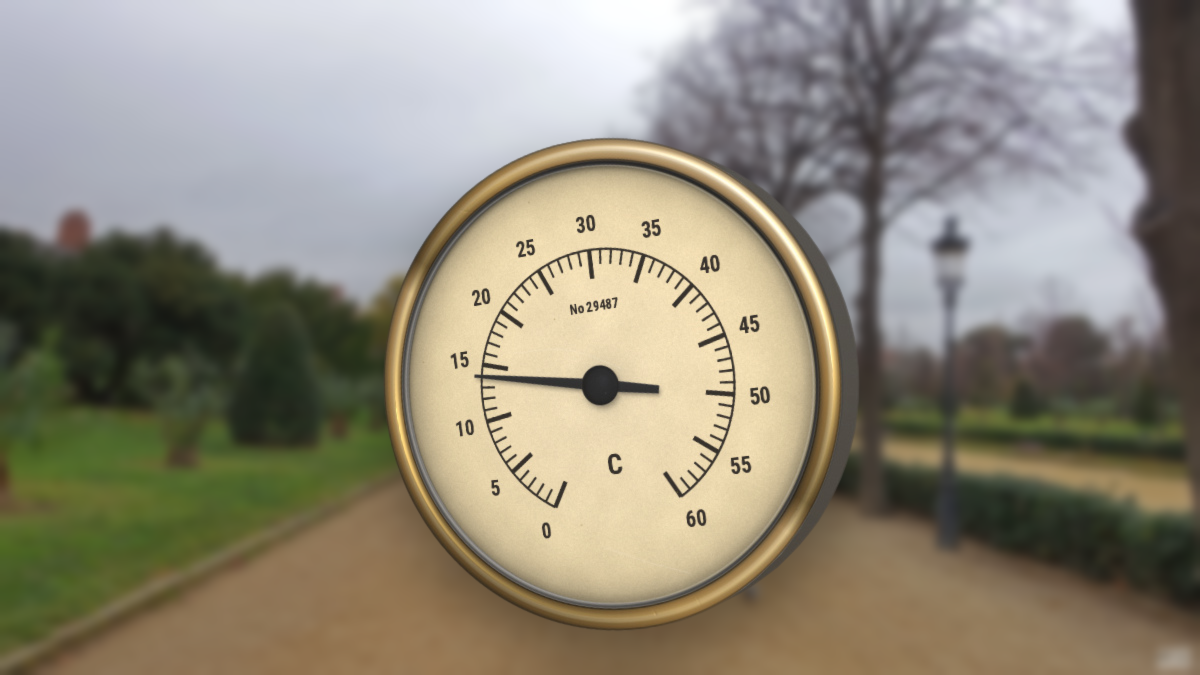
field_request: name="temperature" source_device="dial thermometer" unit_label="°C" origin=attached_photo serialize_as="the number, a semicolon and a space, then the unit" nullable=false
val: 14; °C
